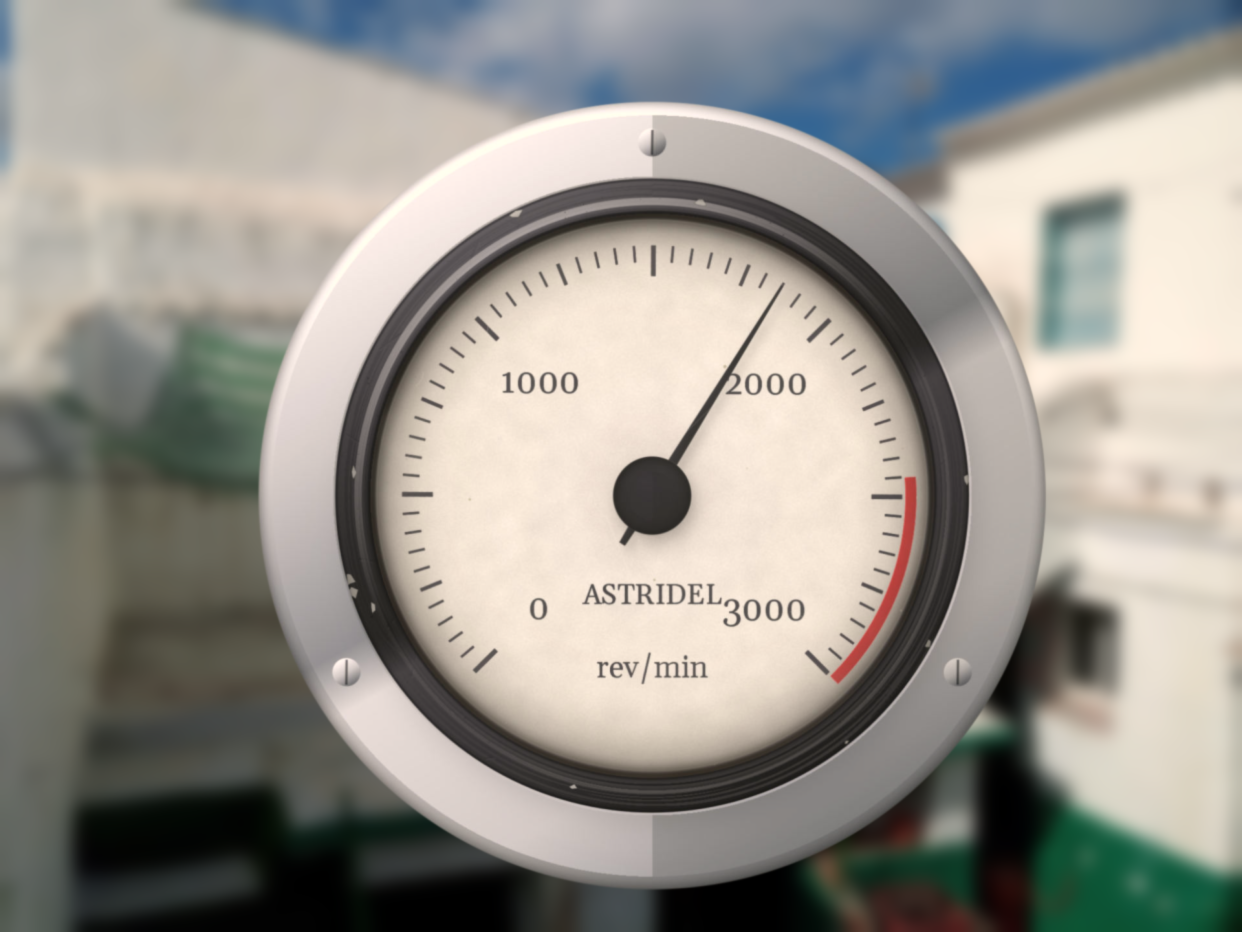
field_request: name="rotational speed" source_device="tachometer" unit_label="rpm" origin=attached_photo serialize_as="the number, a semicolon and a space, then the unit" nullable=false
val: 1850; rpm
